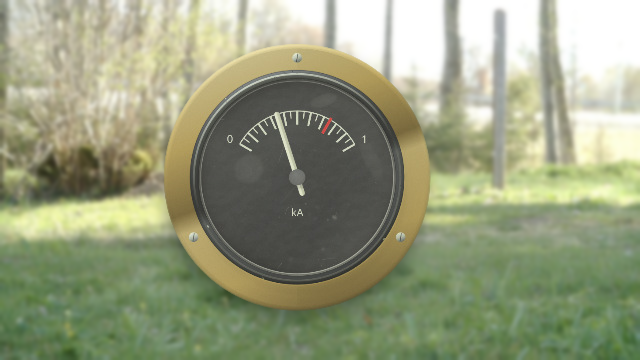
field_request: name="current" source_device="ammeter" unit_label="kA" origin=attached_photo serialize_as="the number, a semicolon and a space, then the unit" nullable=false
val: 0.35; kA
